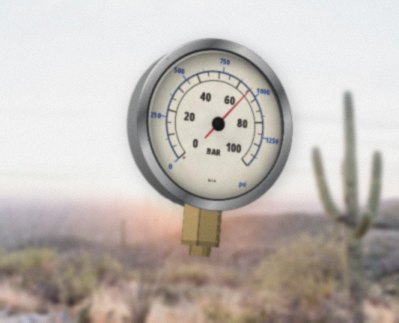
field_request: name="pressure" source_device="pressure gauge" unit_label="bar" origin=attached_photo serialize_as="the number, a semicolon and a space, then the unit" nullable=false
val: 65; bar
